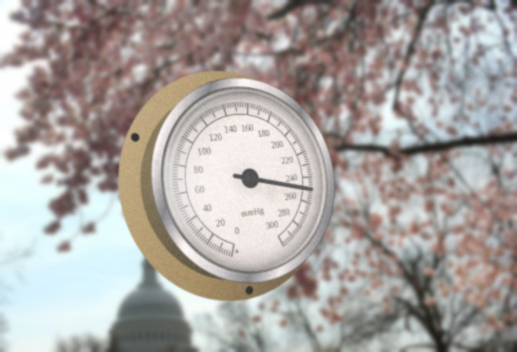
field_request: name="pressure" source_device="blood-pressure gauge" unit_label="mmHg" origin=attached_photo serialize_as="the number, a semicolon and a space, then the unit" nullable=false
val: 250; mmHg
